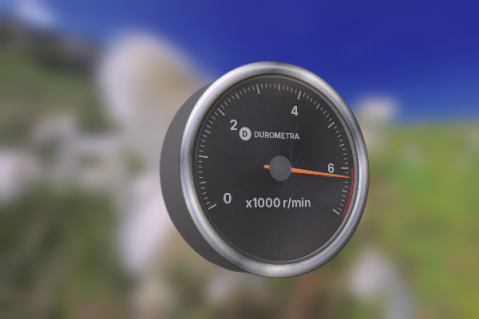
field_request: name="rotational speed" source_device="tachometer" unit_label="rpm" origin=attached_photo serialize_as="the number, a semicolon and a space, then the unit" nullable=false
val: 6200; rpm
